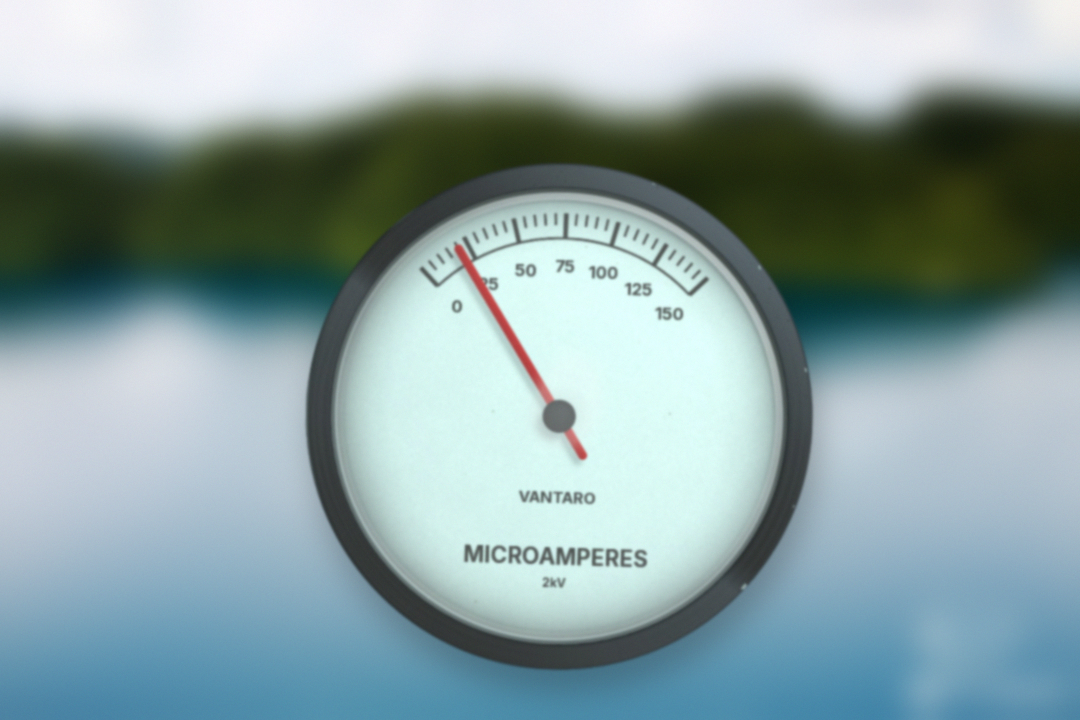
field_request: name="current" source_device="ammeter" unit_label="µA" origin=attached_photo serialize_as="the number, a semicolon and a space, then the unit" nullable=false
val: 20; µA
